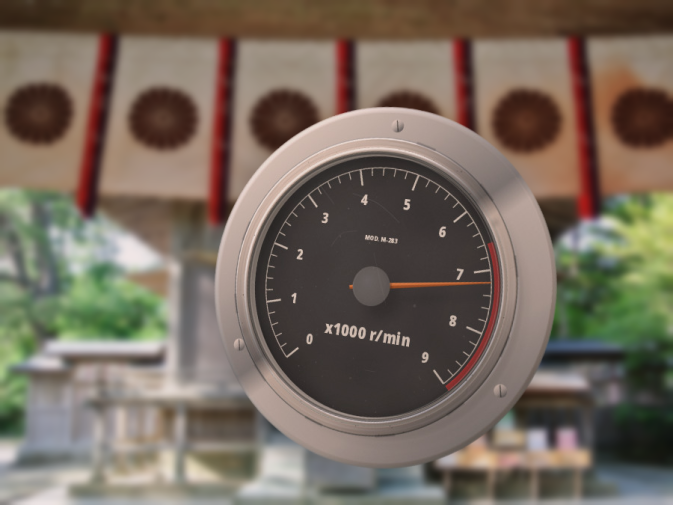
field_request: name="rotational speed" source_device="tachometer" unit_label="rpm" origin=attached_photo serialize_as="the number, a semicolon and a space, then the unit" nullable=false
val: 7200; rpm
